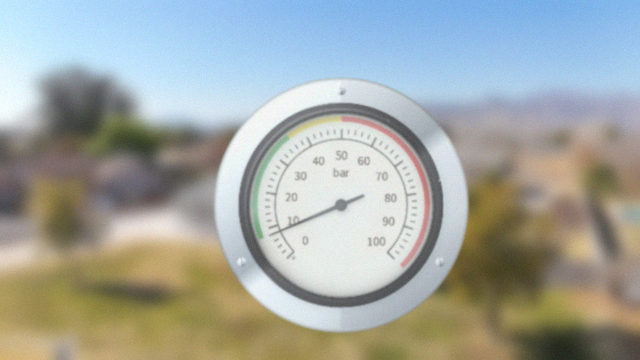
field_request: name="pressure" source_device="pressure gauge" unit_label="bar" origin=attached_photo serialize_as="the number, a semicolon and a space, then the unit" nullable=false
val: 8; bar
